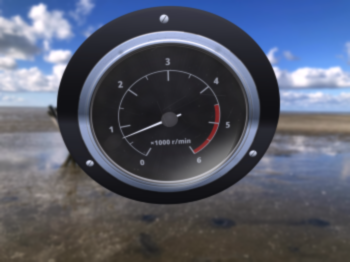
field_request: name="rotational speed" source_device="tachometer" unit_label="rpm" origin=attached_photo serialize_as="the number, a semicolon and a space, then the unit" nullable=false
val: 750; rpm
